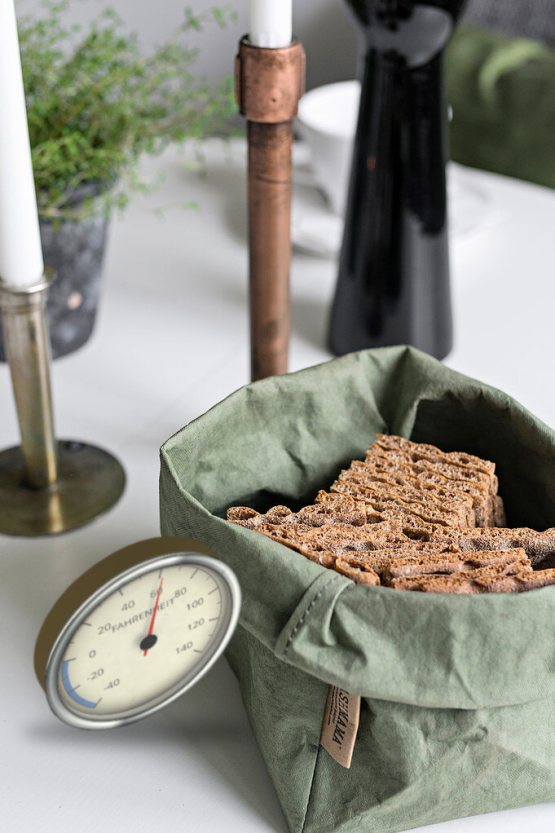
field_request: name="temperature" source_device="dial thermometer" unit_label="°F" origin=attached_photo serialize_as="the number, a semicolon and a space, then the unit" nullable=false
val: 60; °F
